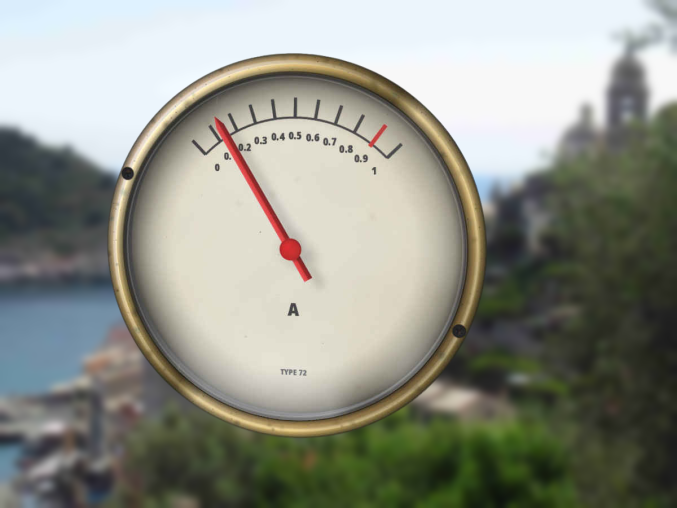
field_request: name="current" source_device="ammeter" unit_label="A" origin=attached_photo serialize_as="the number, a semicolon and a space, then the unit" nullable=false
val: 0.15; A
